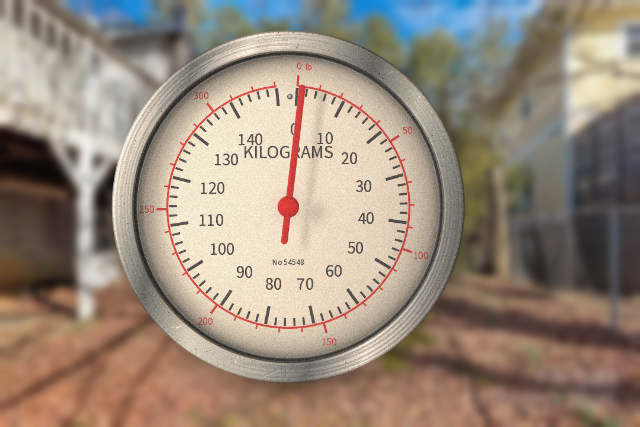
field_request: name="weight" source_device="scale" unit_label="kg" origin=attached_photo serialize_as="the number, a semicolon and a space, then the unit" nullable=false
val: 1; kg
